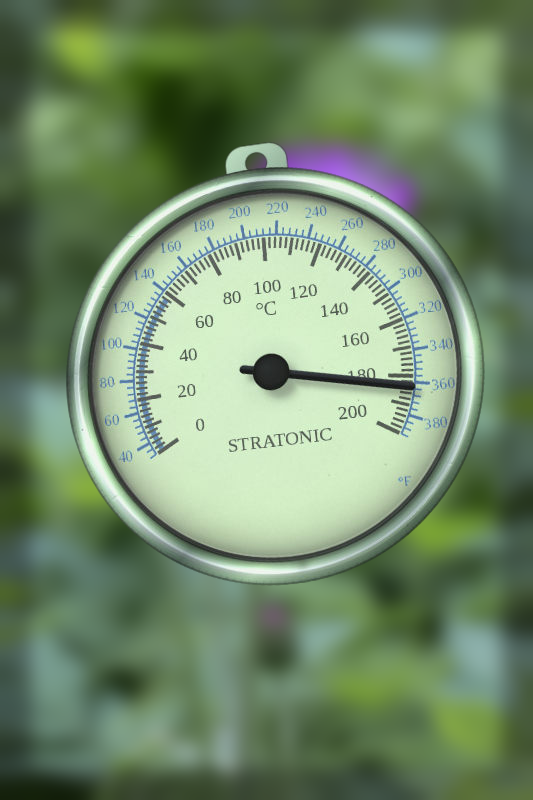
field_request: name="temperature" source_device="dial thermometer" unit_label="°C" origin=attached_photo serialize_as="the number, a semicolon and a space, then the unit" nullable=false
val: 184; °C
